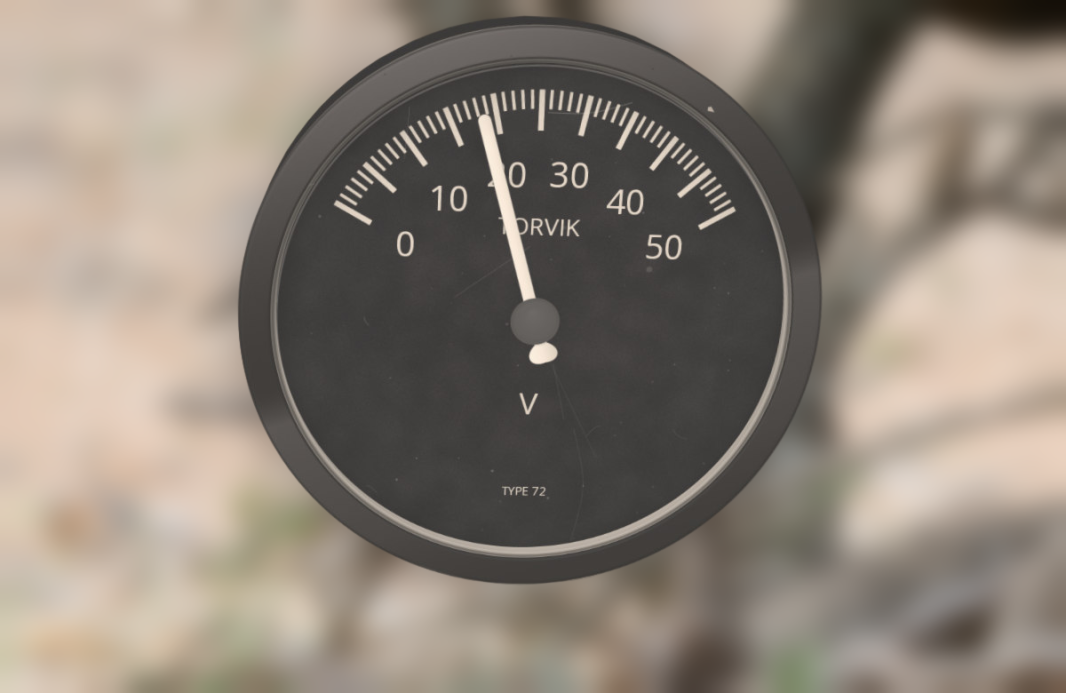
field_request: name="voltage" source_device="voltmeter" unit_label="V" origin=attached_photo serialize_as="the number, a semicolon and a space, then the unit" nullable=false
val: 18.5; V
